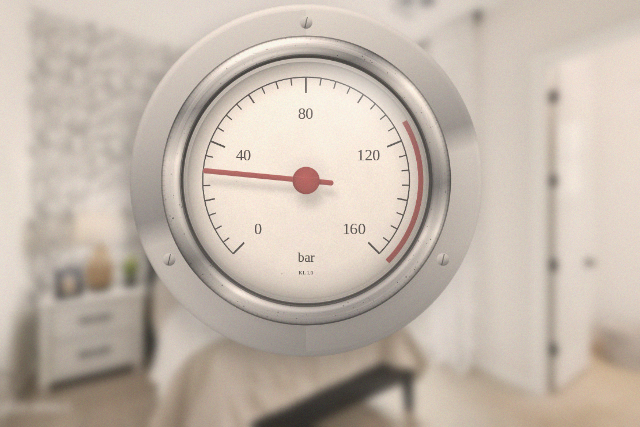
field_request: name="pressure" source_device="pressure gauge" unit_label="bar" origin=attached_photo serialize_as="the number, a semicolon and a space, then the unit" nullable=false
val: 30; bar
